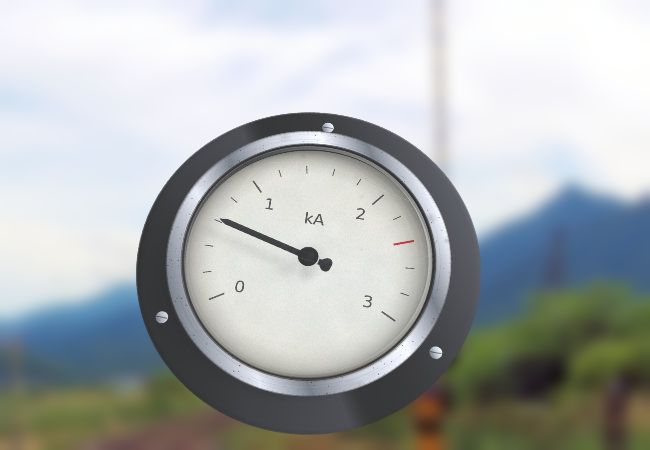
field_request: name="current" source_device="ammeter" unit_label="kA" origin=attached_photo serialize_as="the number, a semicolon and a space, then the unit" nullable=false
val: 0.6; kA
